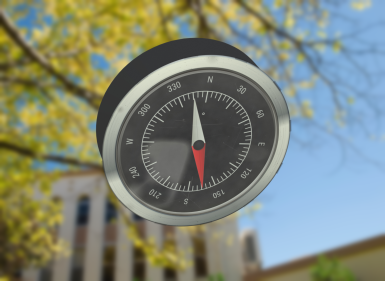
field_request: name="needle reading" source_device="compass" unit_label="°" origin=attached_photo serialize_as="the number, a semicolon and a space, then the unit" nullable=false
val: 165; °
